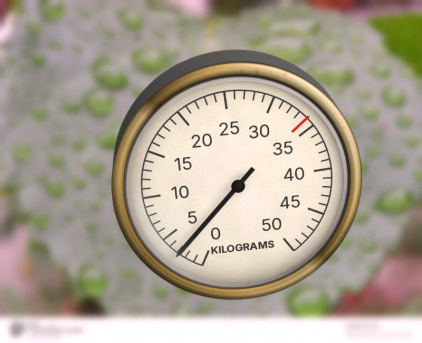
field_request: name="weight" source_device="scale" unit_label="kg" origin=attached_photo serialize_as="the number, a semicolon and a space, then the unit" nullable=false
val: 3; kg
